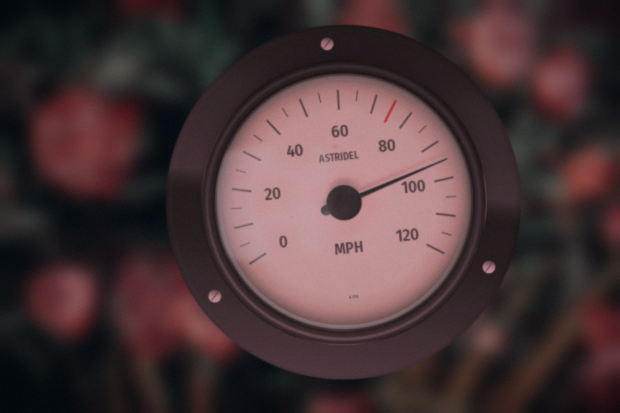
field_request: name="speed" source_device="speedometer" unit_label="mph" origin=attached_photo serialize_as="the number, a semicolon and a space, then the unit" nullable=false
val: 95; mph
